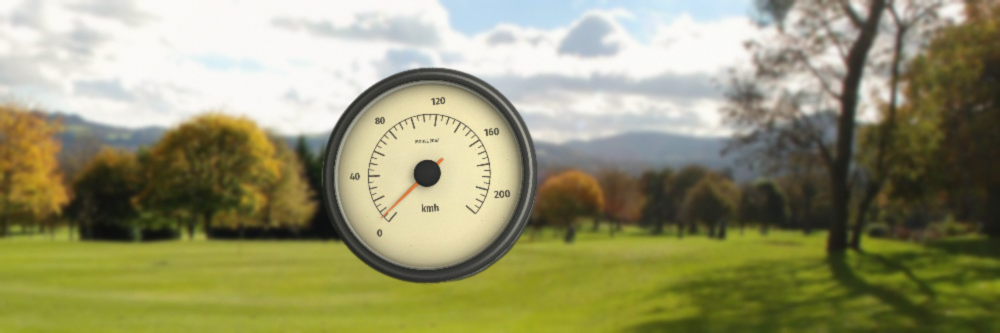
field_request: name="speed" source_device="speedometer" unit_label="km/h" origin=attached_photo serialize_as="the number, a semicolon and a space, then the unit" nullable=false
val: 5; km/h
